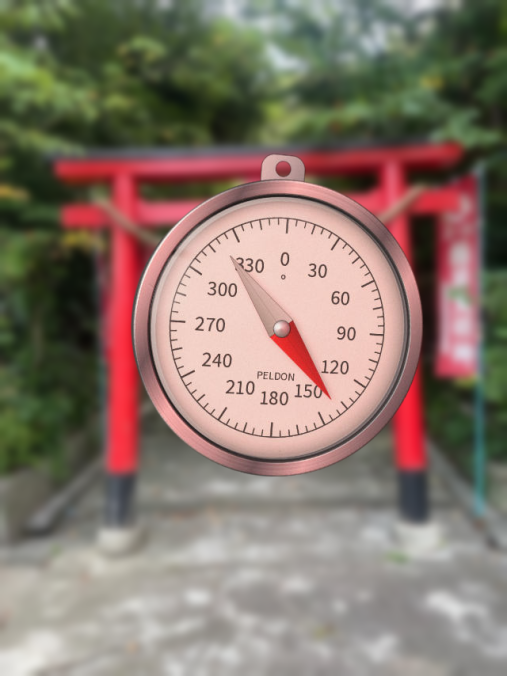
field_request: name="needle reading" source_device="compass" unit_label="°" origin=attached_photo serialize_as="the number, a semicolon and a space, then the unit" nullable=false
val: 140; °
